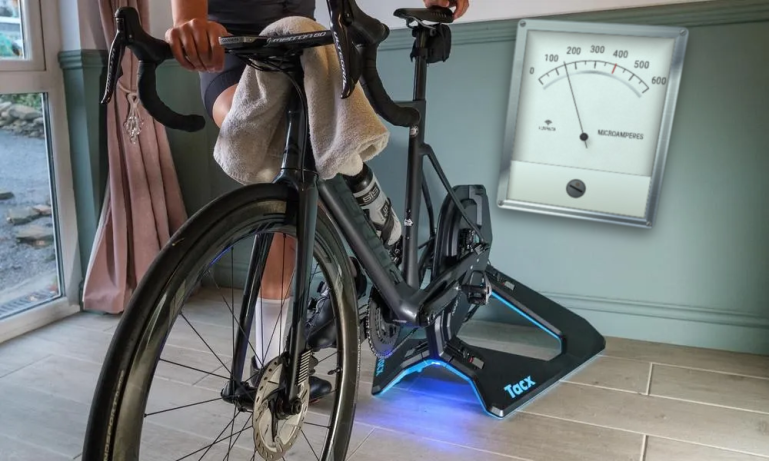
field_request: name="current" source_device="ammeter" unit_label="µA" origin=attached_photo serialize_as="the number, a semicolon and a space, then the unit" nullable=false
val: 150; µA
